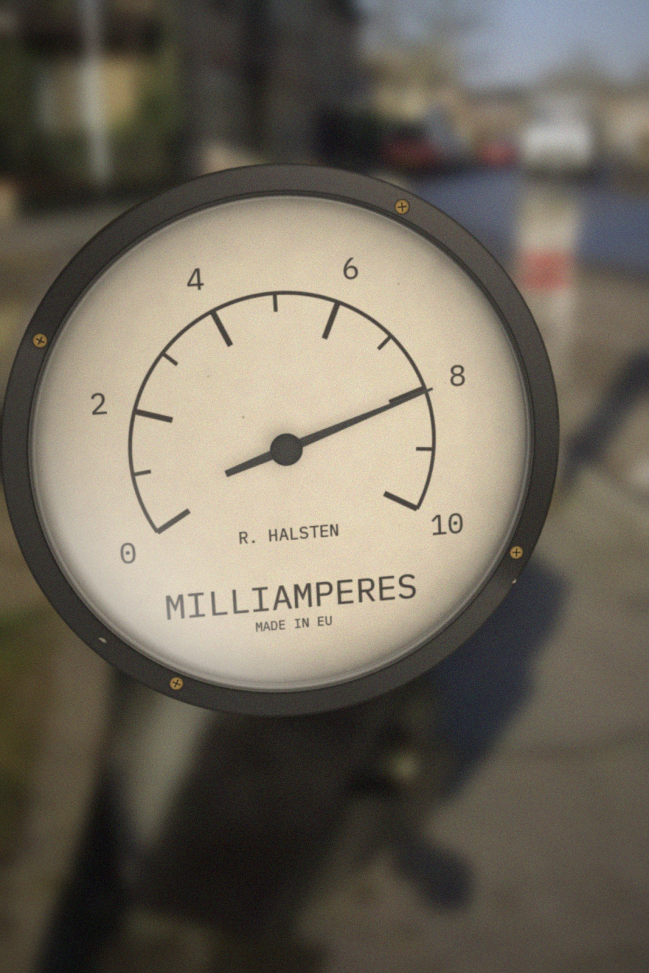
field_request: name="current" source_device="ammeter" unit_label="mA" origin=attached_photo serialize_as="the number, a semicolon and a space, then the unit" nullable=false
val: 8; mA
